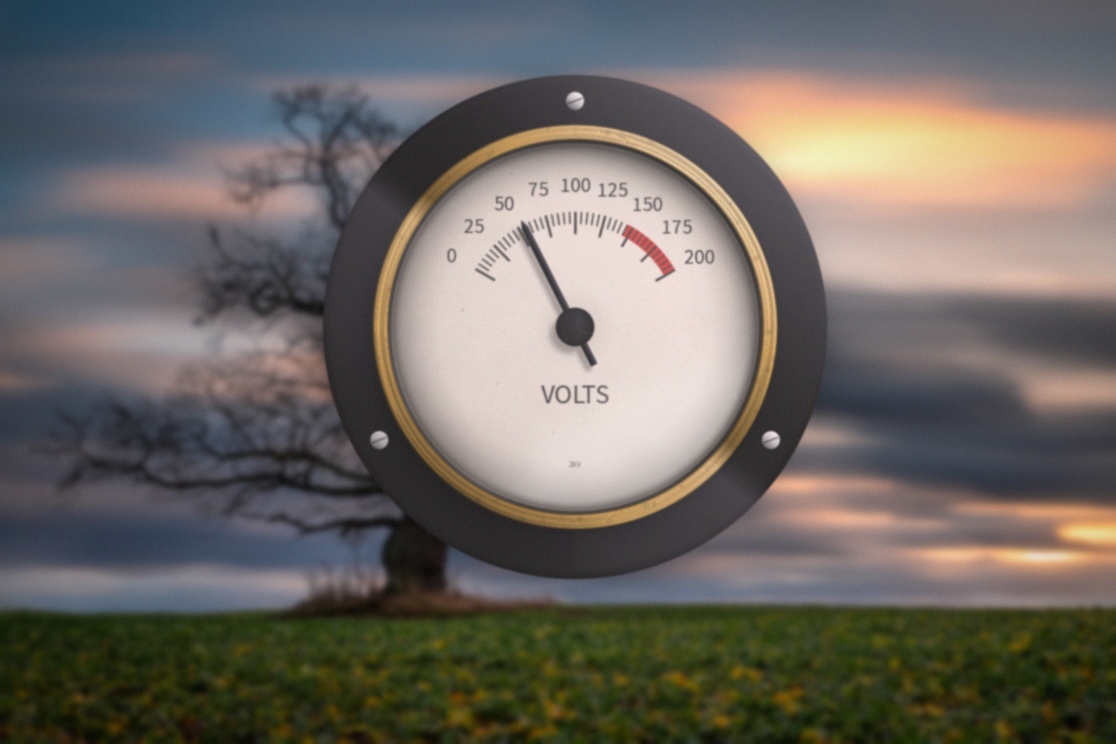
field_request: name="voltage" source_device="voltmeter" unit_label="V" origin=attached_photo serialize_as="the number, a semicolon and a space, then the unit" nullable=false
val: 55; V
